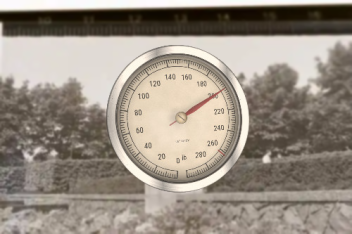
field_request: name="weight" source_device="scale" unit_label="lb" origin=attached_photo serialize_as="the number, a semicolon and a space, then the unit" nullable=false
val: 200; lb
